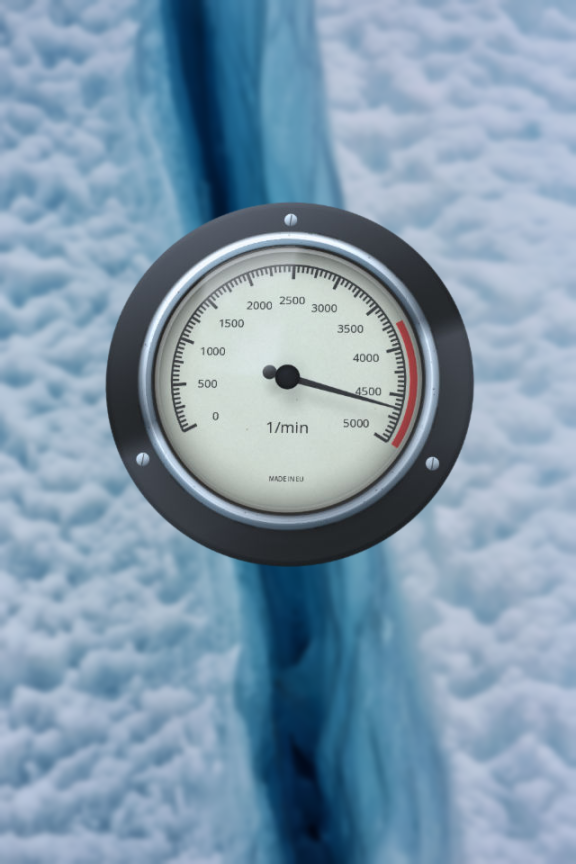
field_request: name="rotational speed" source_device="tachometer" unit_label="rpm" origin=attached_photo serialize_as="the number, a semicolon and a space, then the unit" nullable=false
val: 4650; rpm
